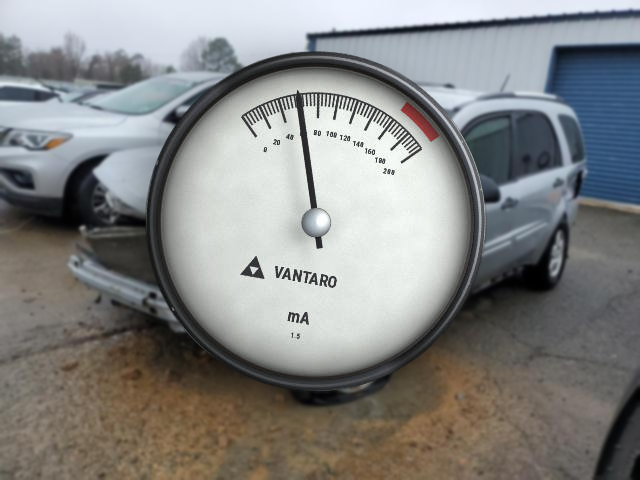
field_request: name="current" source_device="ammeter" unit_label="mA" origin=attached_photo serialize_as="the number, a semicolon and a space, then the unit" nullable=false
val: 60; mA
